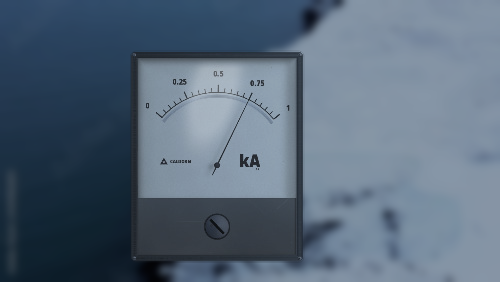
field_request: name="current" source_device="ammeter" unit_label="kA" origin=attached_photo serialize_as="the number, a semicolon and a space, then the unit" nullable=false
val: 0.75; kA
